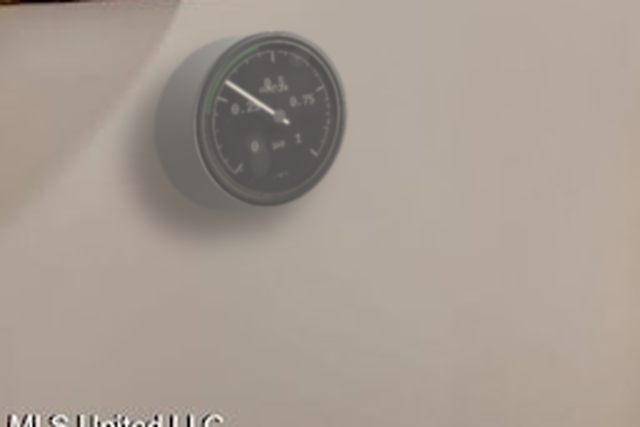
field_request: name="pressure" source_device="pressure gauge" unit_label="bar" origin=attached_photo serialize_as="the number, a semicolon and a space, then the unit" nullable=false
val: 0.3; bar
